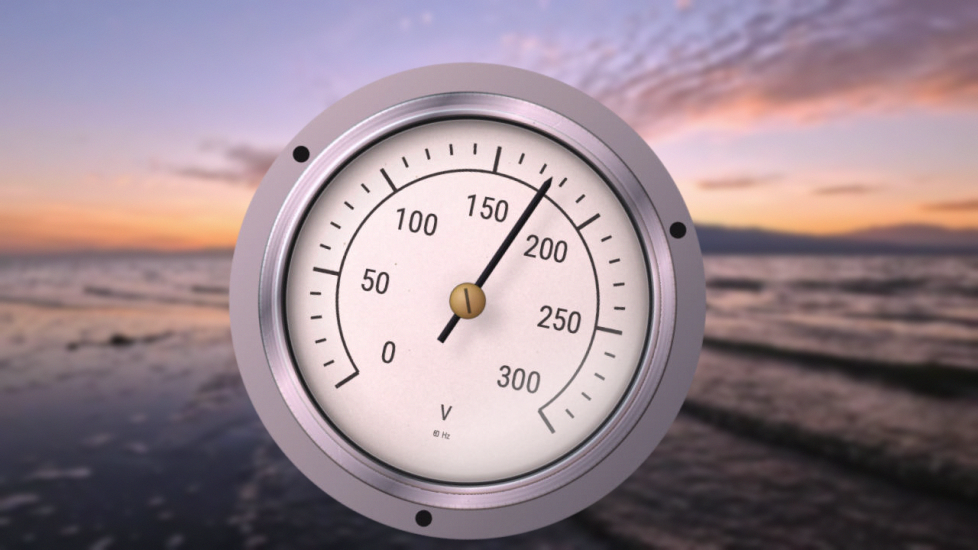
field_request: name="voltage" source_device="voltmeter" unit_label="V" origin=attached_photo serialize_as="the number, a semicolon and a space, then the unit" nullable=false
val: 175; V
